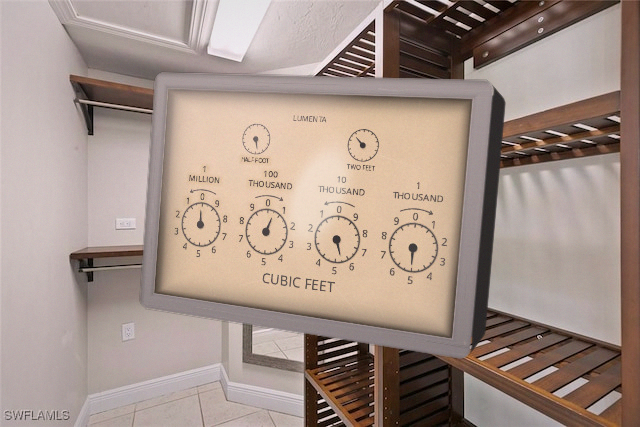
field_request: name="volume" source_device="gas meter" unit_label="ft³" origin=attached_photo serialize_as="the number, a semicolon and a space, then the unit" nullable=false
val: 5500; ft³
